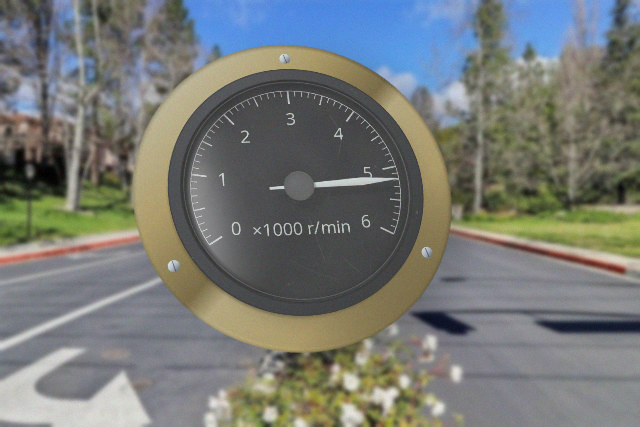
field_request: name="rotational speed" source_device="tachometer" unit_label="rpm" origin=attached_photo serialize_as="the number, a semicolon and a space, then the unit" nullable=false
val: 5200; rpm
